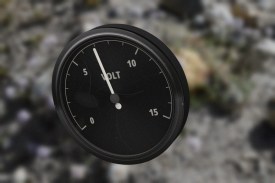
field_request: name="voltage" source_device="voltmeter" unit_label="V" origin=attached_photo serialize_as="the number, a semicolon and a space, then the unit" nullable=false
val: 7; V
